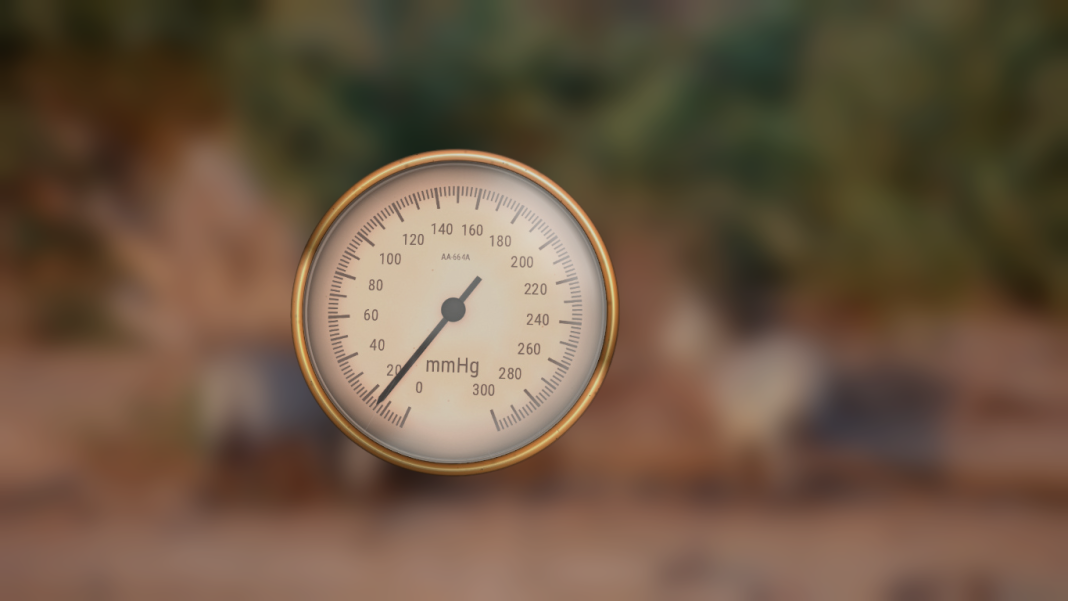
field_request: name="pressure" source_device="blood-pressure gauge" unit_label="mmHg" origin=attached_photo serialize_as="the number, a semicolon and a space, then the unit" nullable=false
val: 14; mmHg
